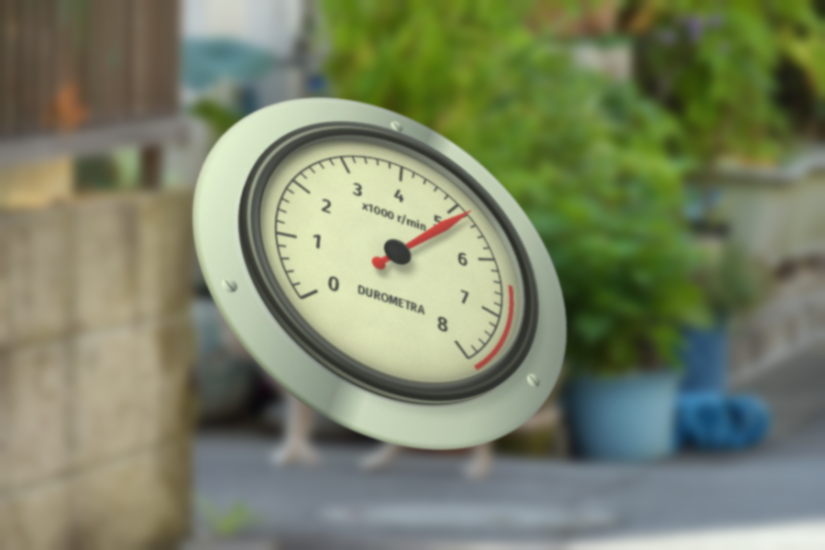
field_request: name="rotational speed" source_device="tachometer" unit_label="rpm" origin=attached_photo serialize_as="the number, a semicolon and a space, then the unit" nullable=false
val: 5200; rpm
